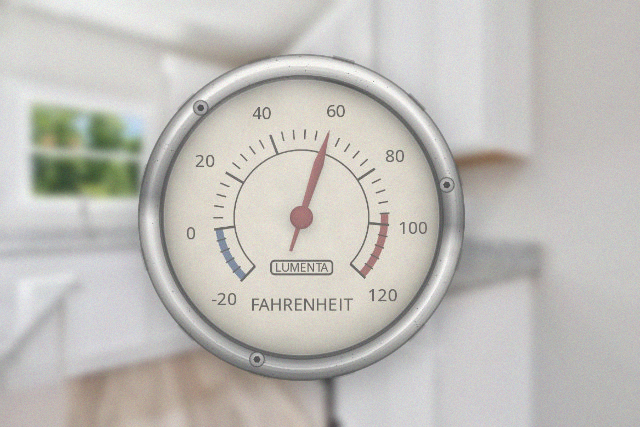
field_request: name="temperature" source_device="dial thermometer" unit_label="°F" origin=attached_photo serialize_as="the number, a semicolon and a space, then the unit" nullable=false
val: 60; °F
